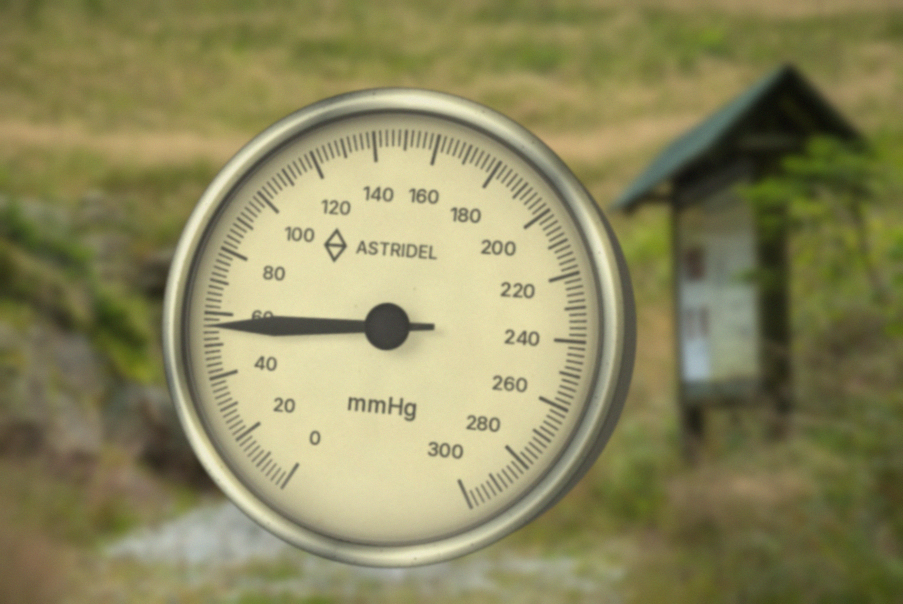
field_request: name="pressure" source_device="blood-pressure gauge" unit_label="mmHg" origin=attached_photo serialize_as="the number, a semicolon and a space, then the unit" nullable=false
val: 56; mmHg
